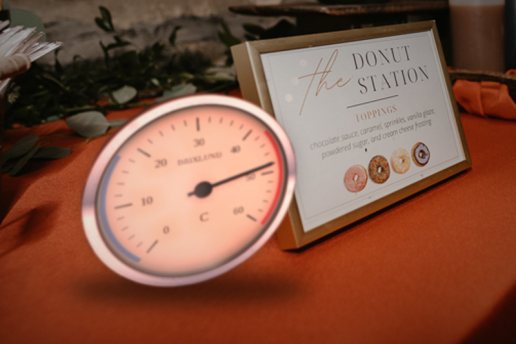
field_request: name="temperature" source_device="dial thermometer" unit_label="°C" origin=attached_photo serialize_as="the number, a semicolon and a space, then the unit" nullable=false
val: 48; °C
